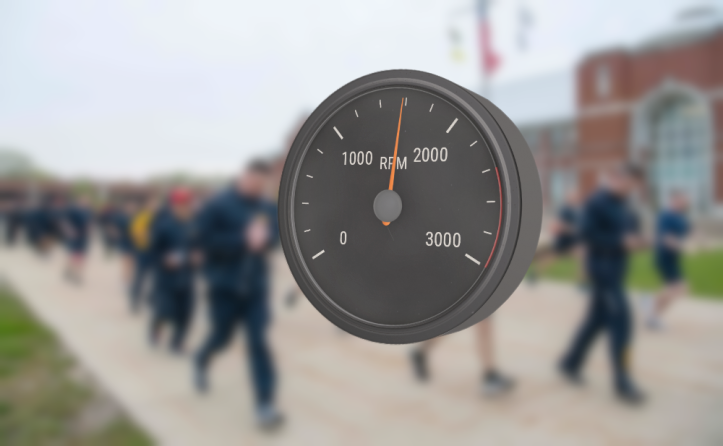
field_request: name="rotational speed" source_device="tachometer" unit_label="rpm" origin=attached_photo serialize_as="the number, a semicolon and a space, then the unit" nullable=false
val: 1600; rpm
